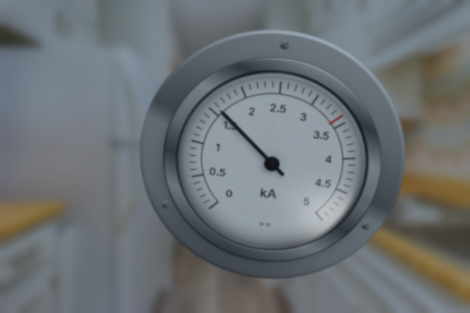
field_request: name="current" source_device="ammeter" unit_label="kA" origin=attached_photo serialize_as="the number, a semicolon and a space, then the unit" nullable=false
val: 1.6; kA
